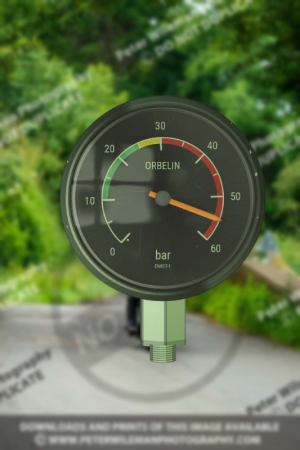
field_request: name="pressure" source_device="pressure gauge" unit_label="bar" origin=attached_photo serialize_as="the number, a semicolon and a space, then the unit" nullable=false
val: 55; bar
